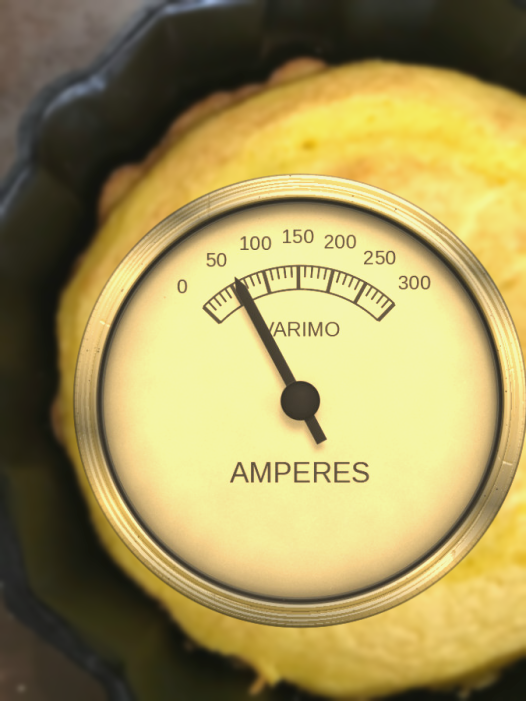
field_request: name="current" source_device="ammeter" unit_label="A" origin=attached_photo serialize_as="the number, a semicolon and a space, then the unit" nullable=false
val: 60; A
